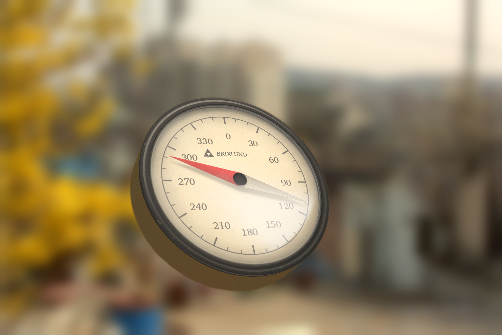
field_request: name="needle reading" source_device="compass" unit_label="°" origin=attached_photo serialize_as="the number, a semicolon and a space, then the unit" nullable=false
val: 290; °
